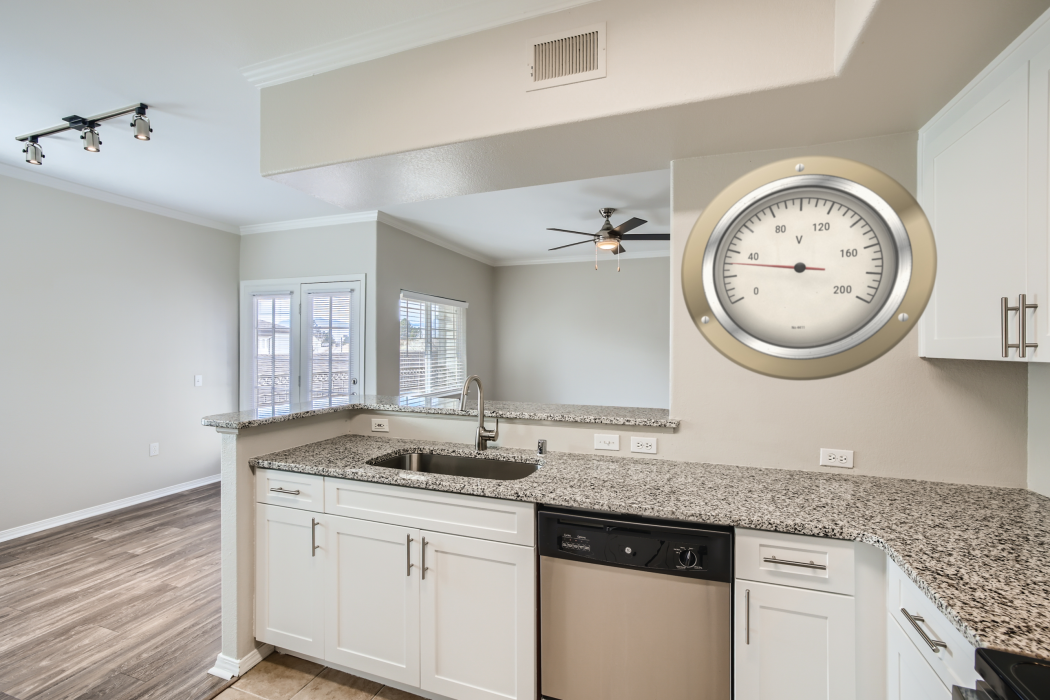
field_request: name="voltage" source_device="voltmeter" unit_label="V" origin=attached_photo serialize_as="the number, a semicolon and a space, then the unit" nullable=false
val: 30; V
